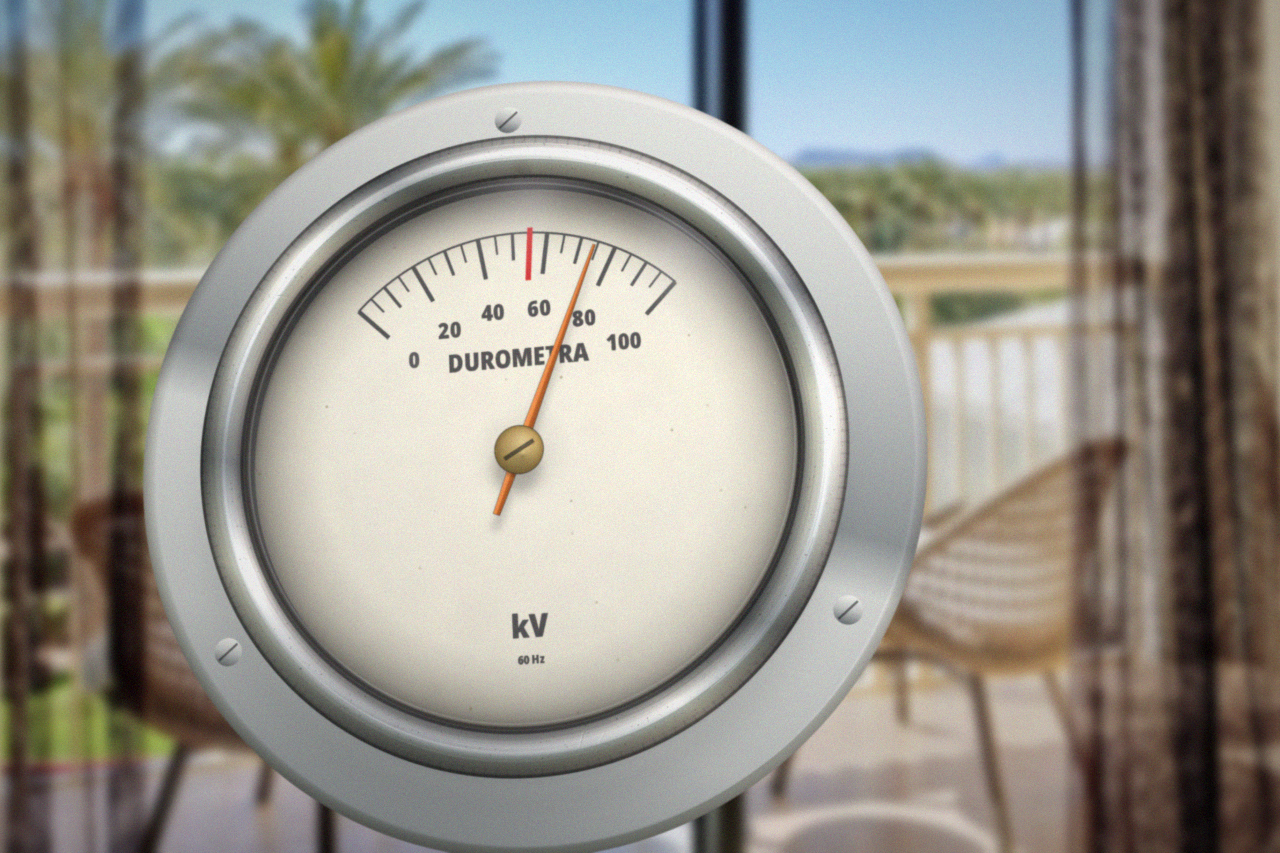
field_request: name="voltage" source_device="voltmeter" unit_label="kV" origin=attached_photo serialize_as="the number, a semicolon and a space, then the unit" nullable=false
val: 75; kV
